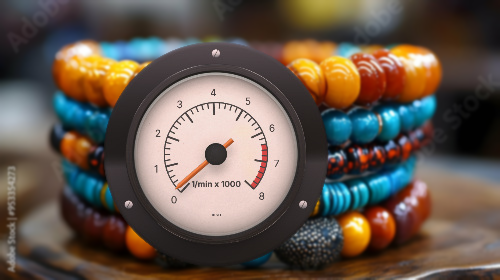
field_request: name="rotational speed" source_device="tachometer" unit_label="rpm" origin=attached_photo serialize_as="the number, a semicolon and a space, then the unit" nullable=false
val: 200; rpm
